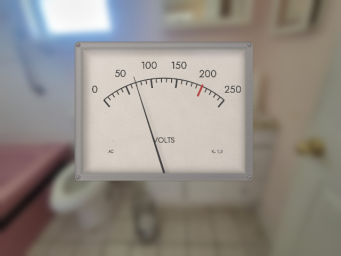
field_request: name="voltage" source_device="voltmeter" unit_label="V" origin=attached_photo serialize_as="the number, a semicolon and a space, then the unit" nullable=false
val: 70; V
